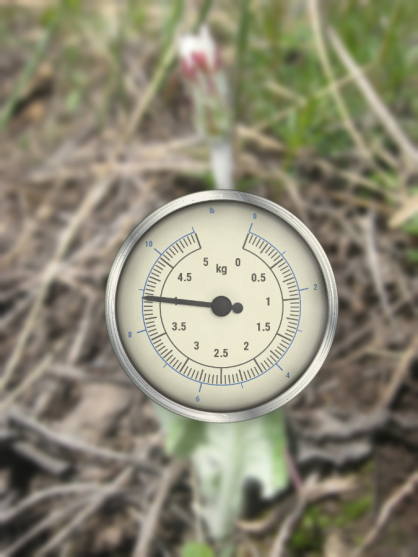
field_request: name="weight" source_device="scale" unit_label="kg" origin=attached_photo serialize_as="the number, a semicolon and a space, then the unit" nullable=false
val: 4; kg
